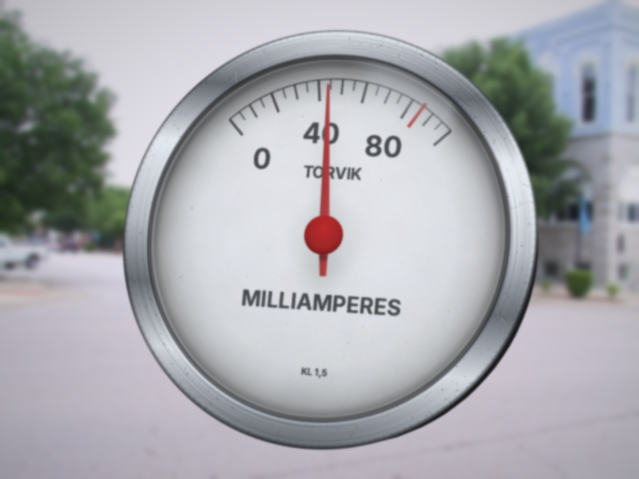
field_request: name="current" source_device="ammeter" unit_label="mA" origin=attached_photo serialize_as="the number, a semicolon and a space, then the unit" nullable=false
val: 45; mA
